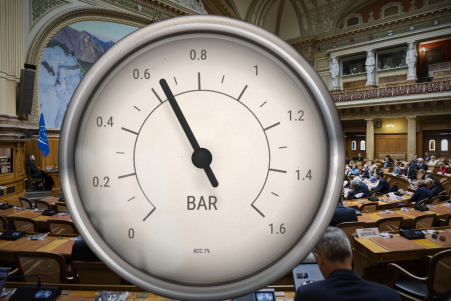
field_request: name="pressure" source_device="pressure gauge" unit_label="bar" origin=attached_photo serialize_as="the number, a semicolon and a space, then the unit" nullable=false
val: 0.65; bar
